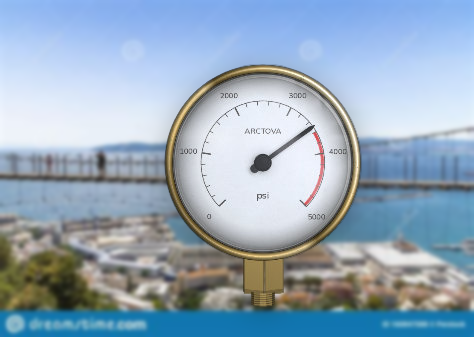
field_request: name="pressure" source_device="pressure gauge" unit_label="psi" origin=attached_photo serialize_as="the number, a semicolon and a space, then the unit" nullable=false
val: 3500; psi
